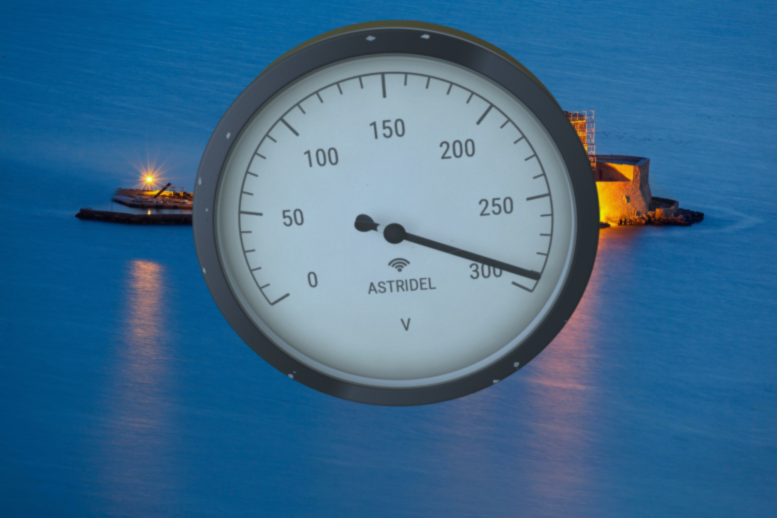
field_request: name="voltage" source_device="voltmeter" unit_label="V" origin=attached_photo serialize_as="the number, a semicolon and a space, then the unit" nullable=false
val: 290; V
